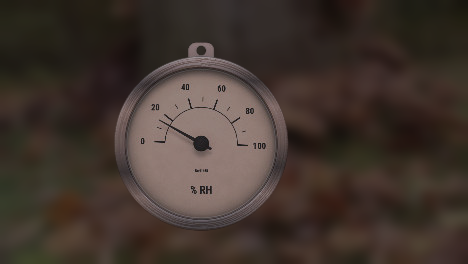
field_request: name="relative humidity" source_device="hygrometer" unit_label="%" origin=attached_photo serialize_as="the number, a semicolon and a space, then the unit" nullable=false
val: 15; %
